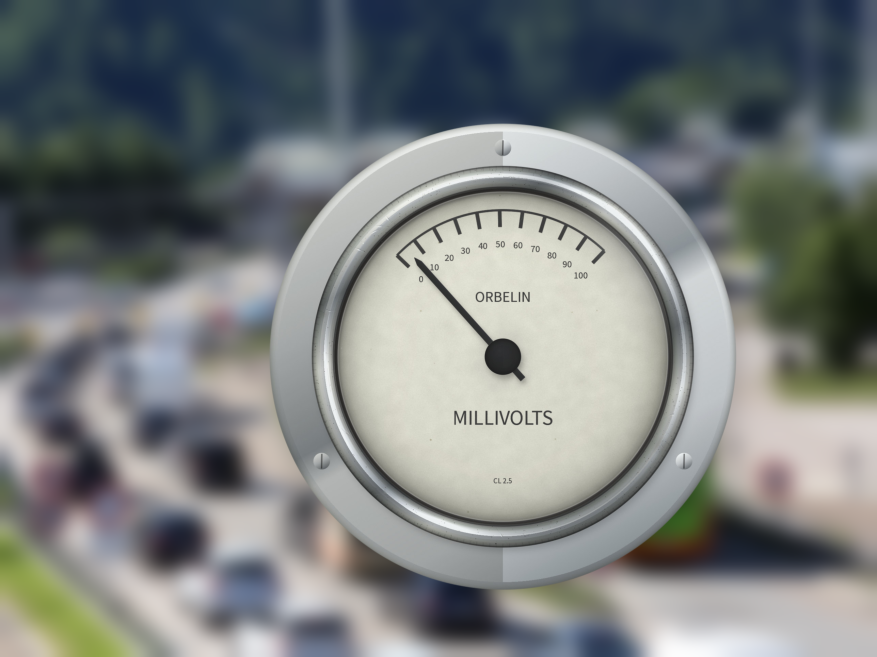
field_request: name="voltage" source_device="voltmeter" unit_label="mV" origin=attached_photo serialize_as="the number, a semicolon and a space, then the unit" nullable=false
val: 5; mV
